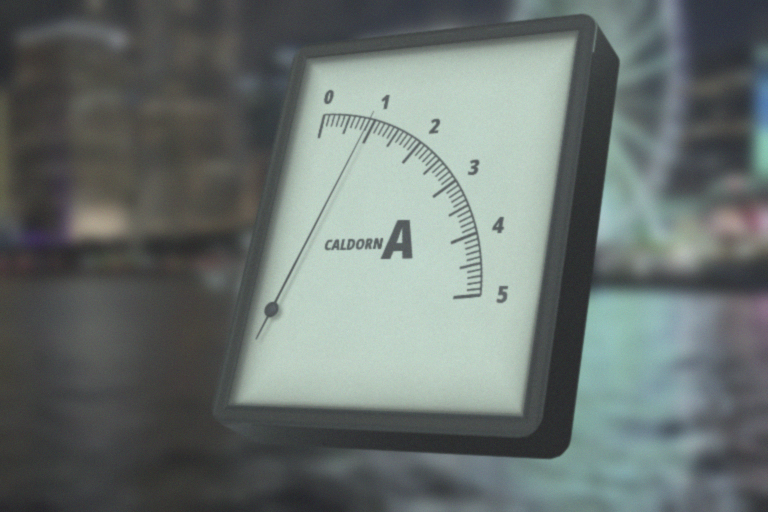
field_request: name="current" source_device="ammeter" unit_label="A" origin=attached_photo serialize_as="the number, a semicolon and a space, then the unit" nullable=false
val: 1; A
